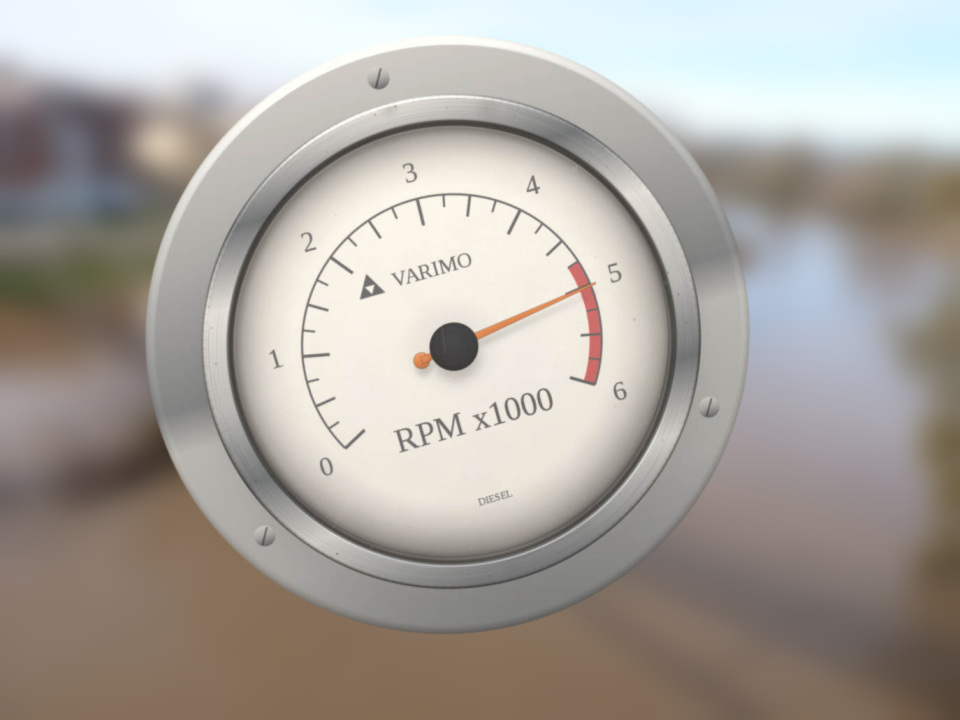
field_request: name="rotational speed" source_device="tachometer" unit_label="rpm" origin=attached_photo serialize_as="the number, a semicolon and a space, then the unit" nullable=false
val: 5000; rpm
